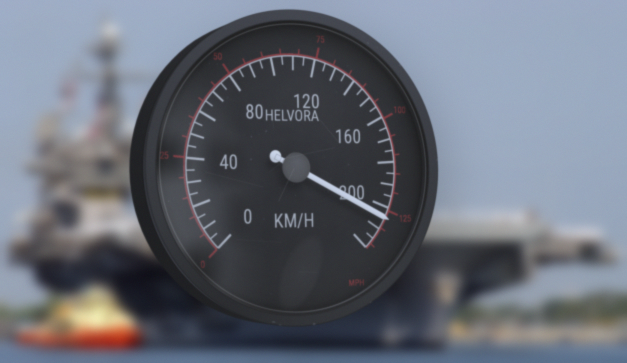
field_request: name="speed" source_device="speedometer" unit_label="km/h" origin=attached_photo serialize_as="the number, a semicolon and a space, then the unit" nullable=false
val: 205; km/h
